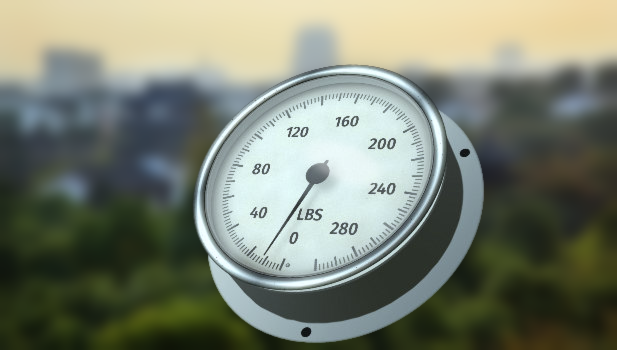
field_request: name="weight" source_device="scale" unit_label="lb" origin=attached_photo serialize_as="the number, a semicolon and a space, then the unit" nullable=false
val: 10; lb
